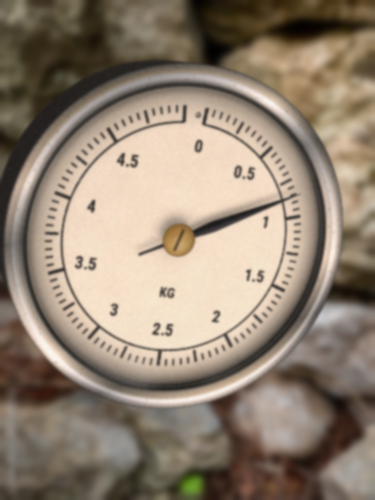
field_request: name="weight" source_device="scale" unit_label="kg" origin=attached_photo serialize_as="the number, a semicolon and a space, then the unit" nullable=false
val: 0.85; kg
